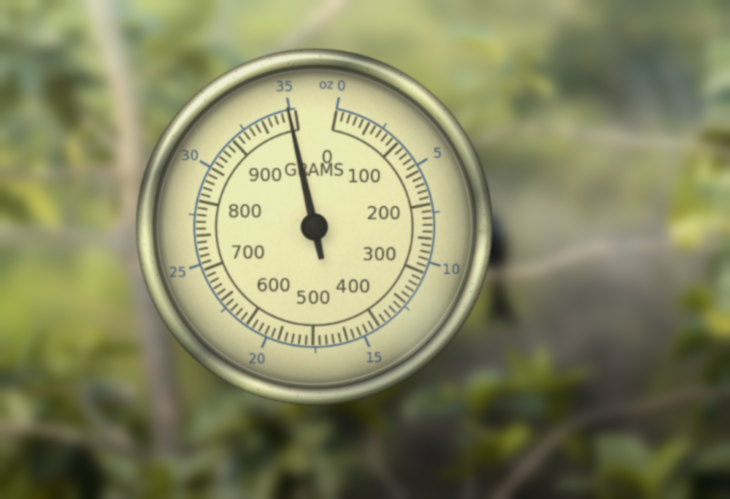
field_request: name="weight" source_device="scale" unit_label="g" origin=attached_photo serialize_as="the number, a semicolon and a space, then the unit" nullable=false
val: 990; g
